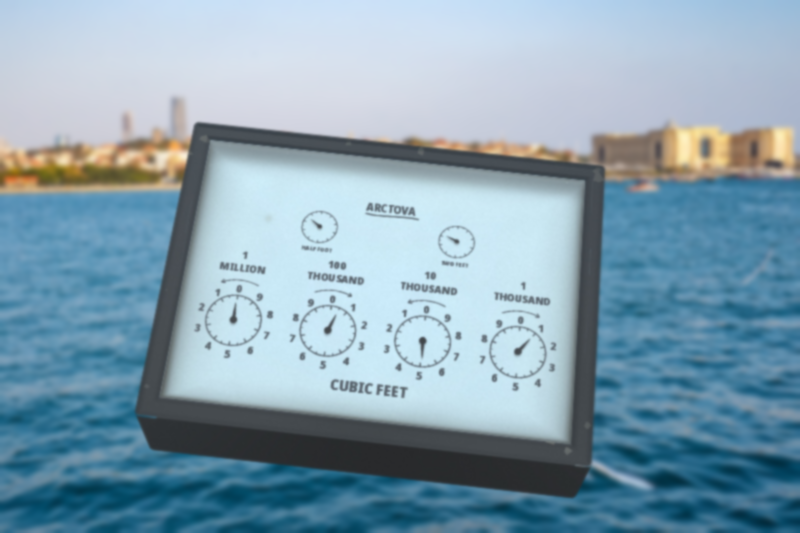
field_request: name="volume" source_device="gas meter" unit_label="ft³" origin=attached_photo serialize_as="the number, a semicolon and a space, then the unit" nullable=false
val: 5100; ft³
